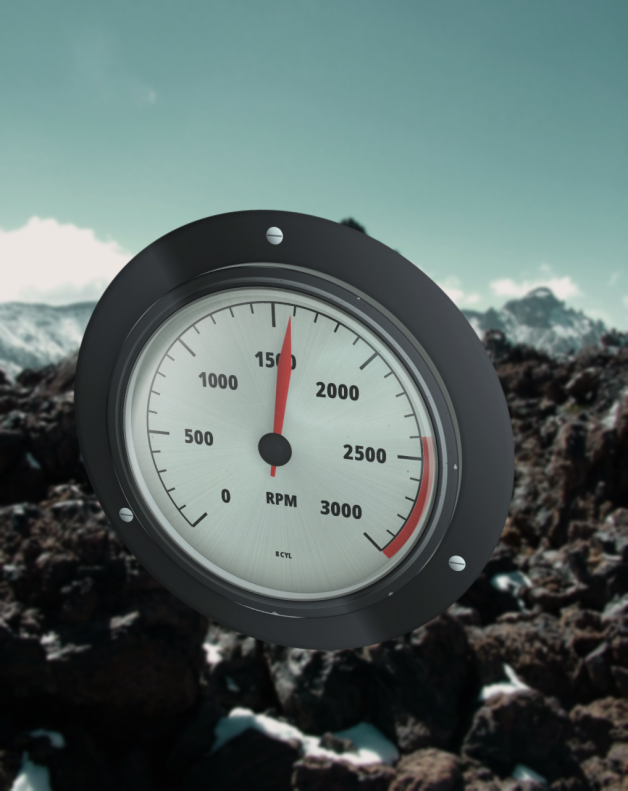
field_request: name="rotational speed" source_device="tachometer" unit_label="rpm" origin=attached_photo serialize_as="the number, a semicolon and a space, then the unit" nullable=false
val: 1600; rpm
